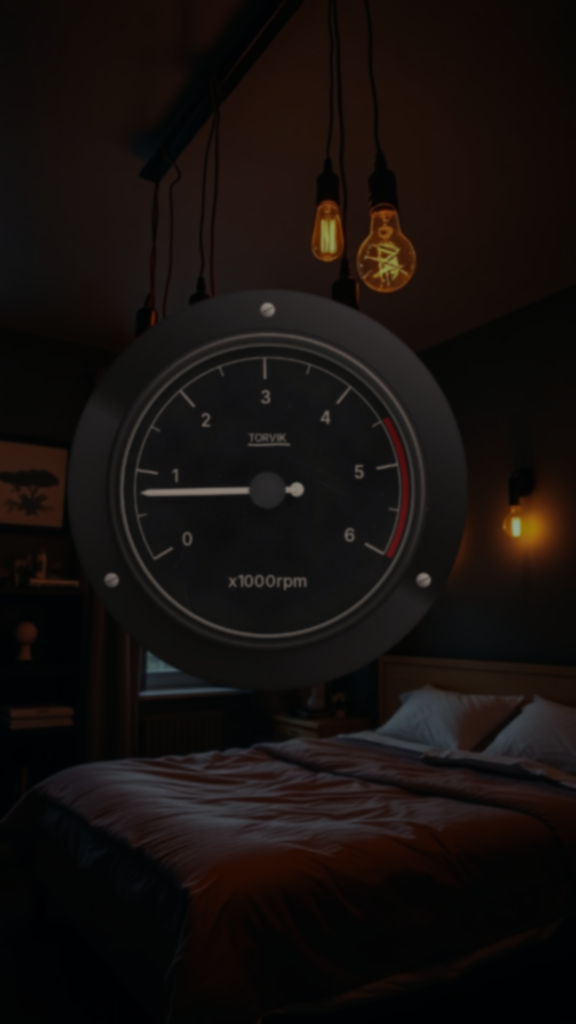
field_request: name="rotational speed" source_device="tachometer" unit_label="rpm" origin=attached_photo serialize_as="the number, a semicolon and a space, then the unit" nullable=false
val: 750; rpm
